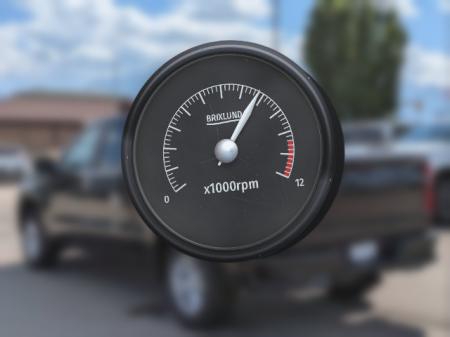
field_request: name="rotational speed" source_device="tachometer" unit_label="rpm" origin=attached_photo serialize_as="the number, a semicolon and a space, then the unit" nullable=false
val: 7800; rpm
